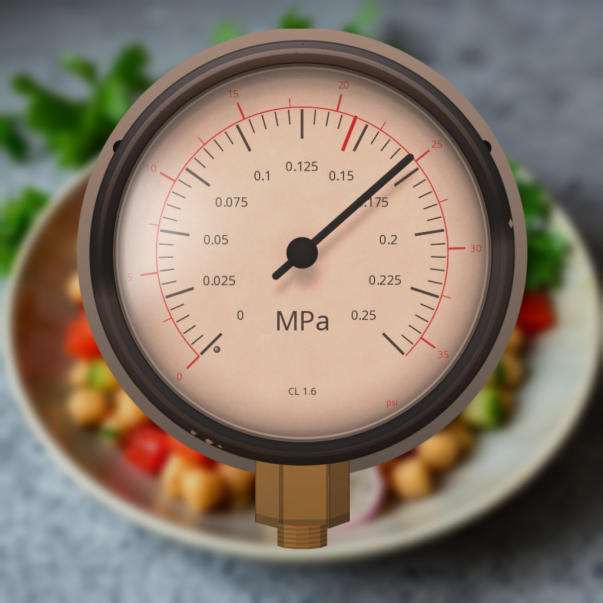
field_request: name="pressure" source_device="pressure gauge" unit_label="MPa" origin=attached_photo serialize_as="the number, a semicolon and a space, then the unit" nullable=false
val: 0.17; MPa
